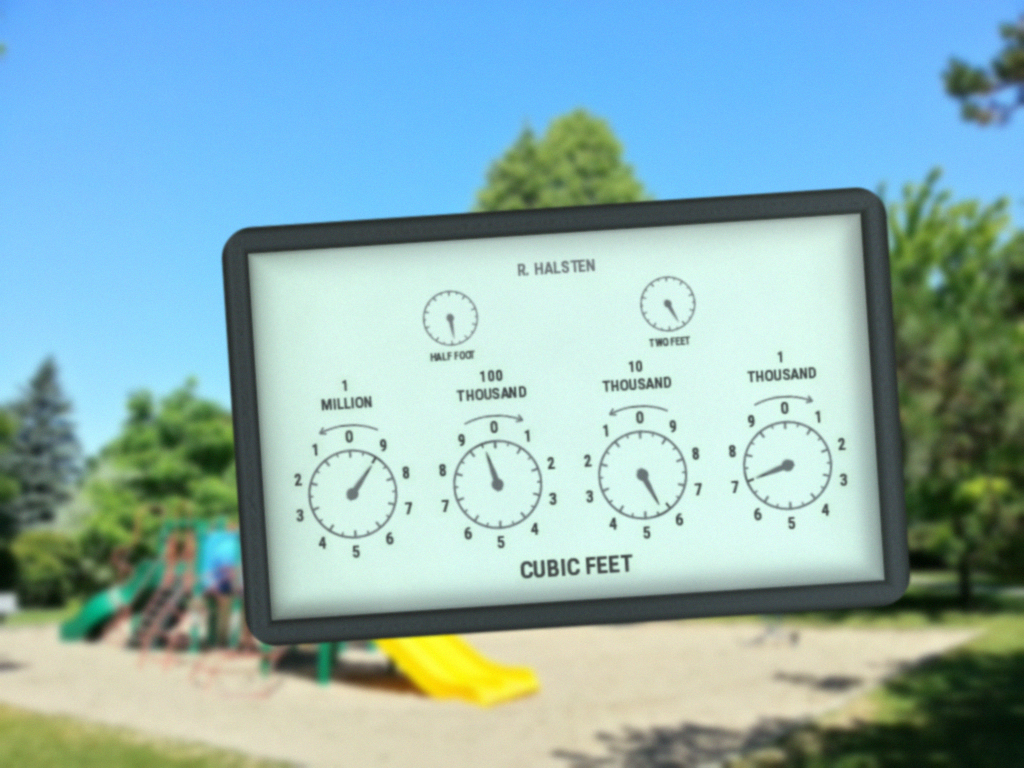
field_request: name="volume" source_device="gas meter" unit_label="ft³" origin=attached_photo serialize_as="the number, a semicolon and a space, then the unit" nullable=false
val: 895700; ft³
